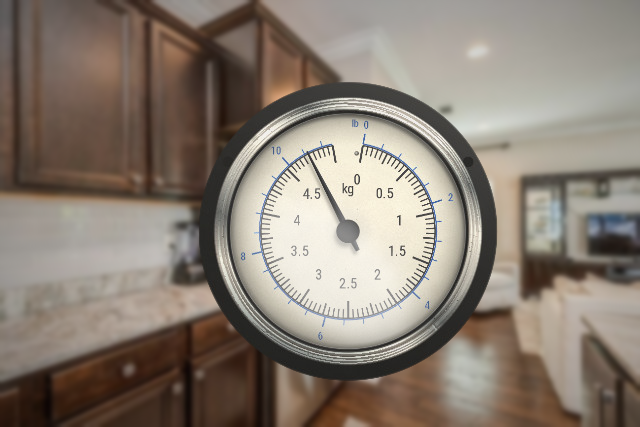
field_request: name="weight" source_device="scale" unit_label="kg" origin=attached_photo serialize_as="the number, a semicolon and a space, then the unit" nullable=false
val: 4.75; kg
